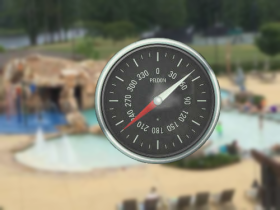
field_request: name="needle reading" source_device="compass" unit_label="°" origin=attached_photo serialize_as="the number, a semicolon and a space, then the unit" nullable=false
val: 230; °
